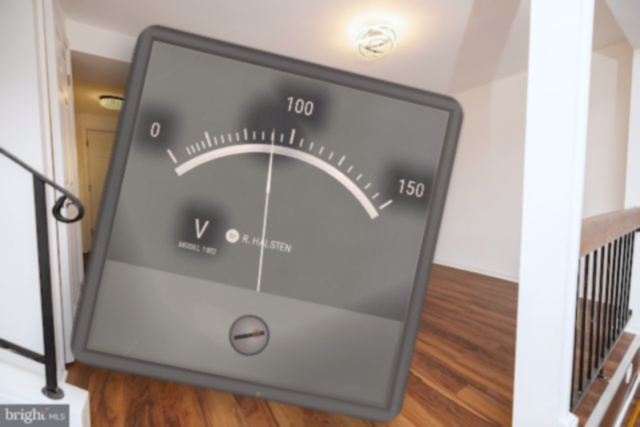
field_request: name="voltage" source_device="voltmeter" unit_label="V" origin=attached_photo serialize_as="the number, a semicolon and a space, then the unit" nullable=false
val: 90; V
